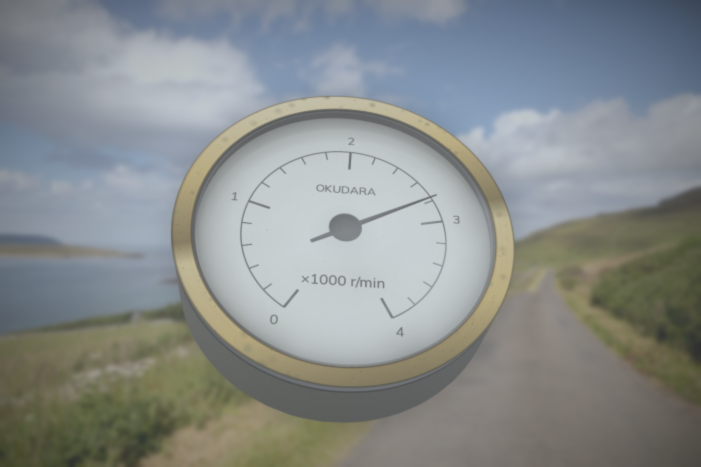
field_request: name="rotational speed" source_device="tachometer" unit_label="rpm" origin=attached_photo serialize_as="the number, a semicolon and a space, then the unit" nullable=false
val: 2800; rpm
